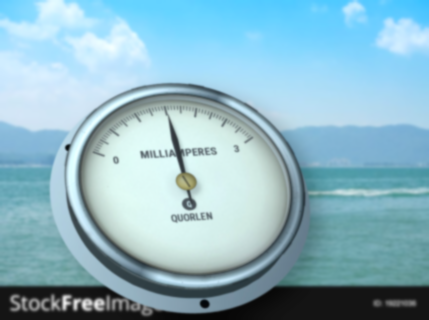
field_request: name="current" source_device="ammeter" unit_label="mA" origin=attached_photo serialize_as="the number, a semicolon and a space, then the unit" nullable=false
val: 1.5; mA
